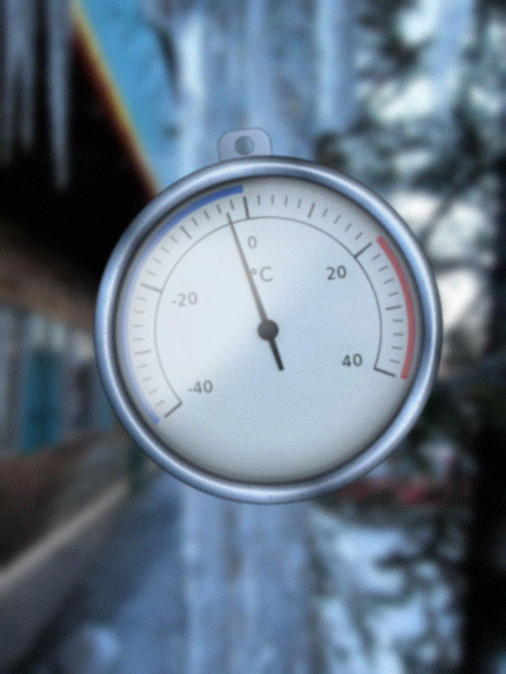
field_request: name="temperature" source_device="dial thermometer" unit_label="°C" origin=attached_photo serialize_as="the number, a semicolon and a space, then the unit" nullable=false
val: -3; °C
